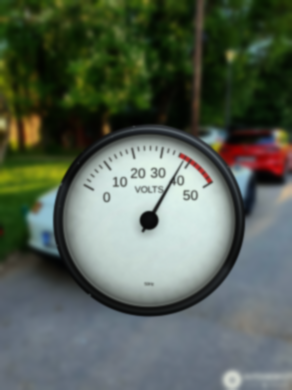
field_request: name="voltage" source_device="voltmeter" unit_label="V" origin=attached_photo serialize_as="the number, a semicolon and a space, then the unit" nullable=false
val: 38; V
